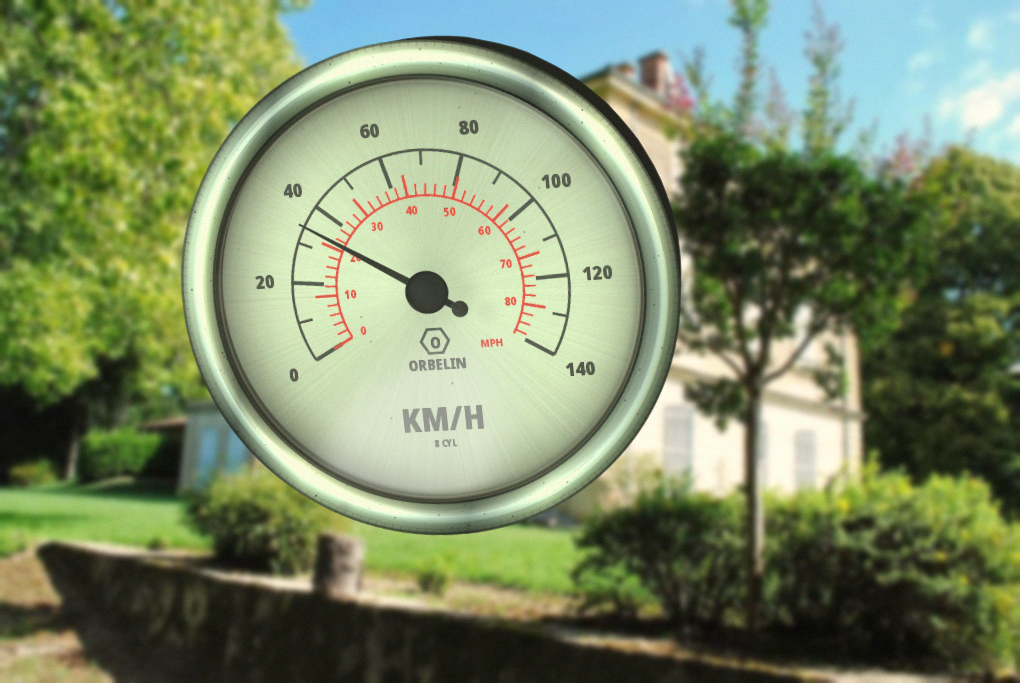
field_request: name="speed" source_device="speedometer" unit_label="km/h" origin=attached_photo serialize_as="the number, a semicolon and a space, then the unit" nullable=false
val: 35; km/h
